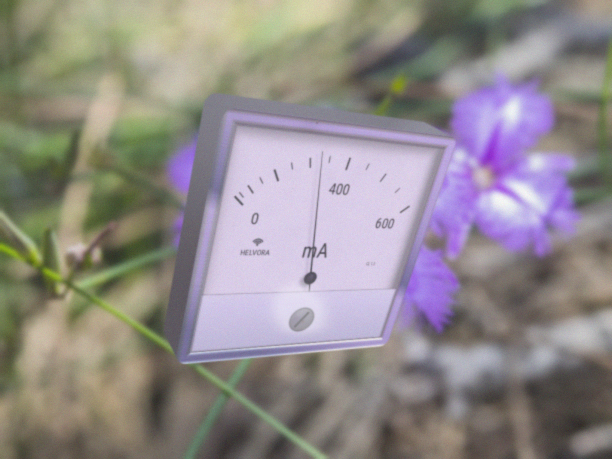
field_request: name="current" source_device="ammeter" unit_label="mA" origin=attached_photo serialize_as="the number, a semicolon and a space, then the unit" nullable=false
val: 325; mA
